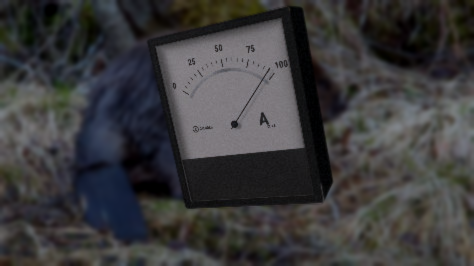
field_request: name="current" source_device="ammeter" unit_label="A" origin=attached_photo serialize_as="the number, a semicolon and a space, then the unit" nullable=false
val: 95; A
